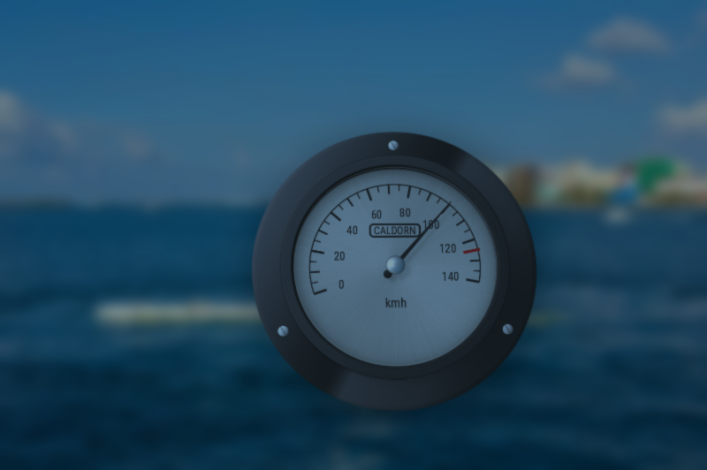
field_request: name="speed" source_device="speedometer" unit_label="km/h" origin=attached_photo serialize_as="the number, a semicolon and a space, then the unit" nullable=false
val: 100; km/h
